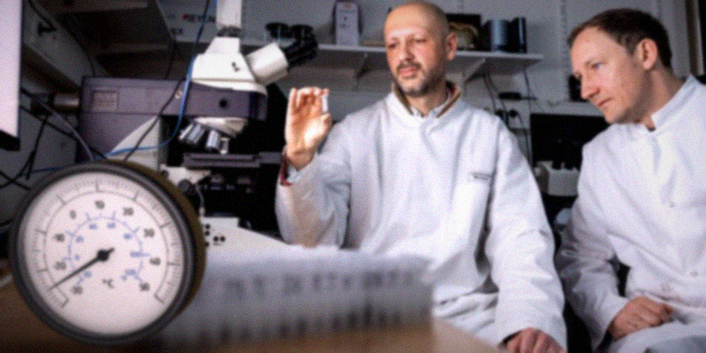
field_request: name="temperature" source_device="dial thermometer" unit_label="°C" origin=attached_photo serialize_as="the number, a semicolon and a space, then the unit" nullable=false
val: -25; °C
